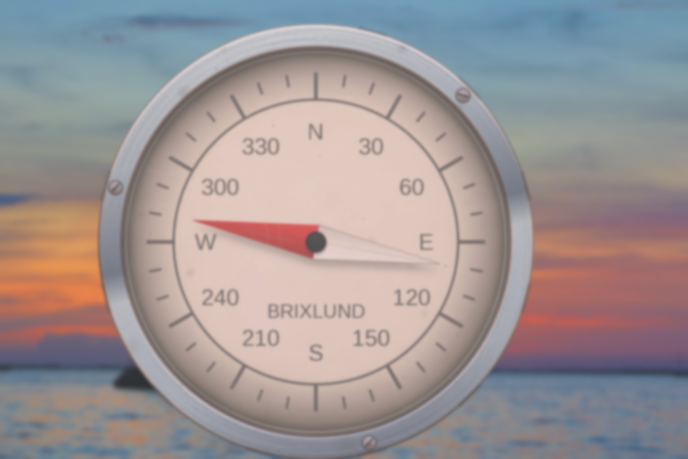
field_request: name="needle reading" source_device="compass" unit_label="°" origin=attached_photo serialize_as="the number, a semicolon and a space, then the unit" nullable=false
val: 280; °
